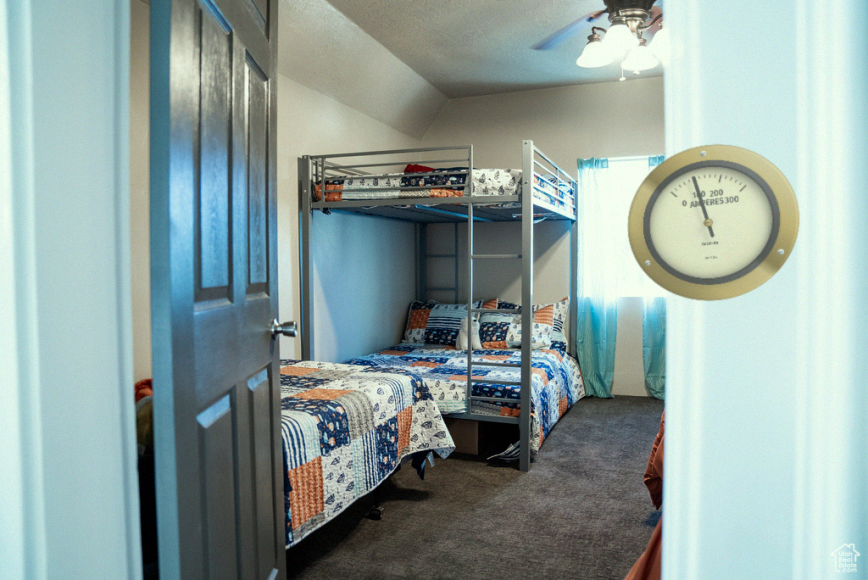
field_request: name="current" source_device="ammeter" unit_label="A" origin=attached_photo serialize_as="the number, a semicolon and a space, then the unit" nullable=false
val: 100; A
